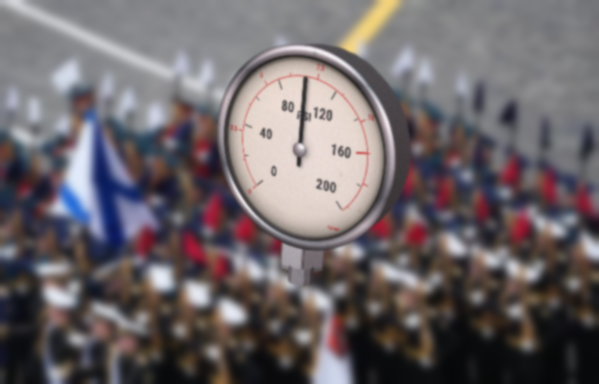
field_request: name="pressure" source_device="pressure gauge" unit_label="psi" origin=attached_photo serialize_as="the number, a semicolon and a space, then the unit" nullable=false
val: 100; psi
